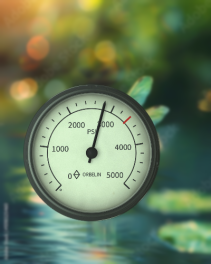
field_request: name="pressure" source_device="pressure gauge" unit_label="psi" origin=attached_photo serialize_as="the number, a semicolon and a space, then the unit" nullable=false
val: 2800; psi
